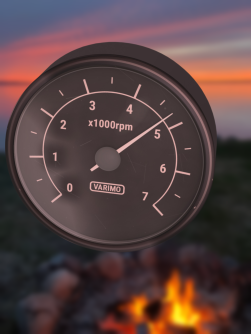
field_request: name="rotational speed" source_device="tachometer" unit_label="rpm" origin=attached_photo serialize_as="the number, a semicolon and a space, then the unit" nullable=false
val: 4750; rpm
